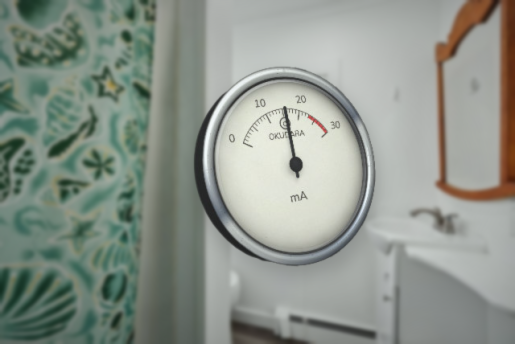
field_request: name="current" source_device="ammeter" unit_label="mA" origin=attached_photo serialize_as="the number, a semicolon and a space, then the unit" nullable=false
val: 15; mA
